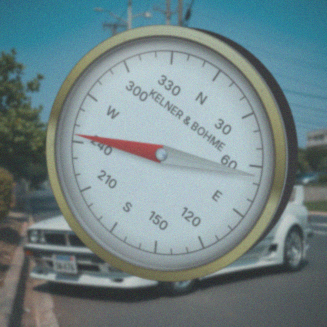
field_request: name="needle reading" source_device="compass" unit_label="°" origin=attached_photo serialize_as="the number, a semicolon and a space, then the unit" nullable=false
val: 245; °
